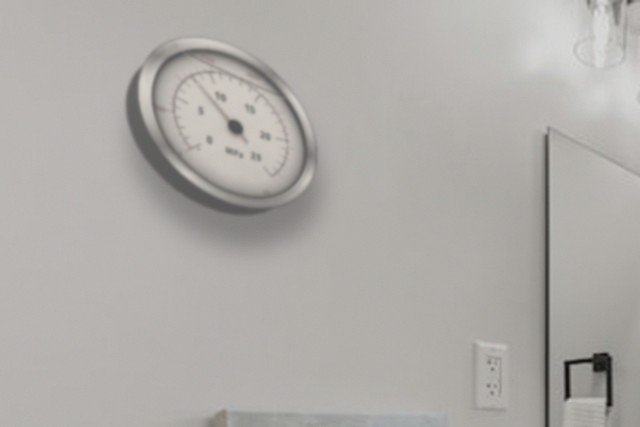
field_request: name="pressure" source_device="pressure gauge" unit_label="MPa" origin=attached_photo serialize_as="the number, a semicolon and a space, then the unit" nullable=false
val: 8; MPa
